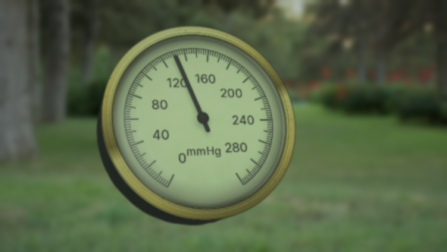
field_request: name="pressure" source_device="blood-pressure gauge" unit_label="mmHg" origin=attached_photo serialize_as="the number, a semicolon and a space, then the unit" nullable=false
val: 130; mmHg
